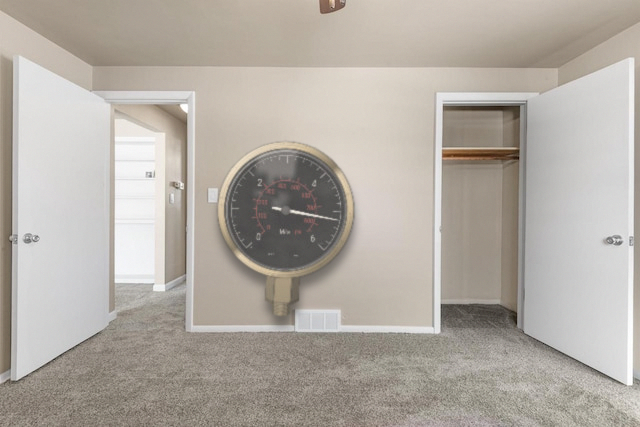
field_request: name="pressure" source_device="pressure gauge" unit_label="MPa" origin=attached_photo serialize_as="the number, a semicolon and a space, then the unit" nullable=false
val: 5.2; MPa
